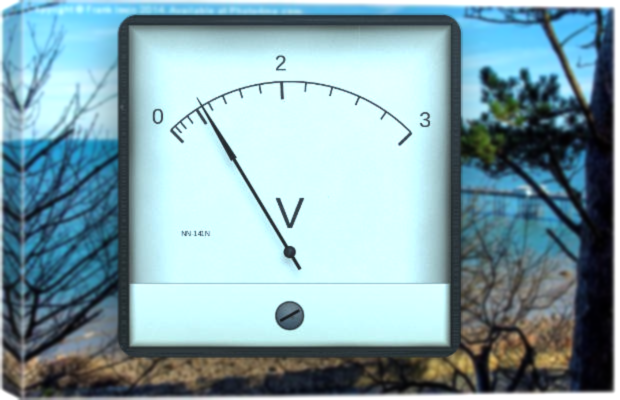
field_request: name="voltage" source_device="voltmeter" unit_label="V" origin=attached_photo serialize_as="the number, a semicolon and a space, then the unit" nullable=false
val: 1.1; V
